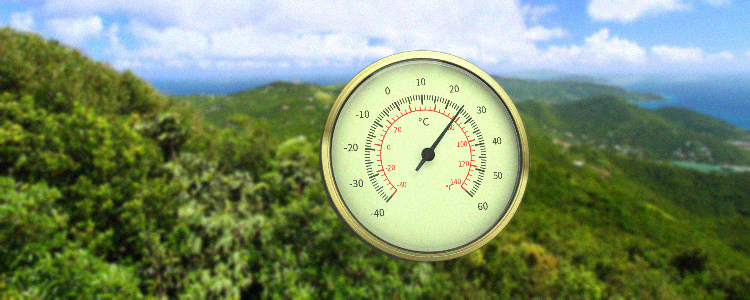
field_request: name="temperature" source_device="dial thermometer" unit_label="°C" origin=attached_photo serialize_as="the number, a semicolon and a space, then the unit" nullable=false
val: 25; °C
